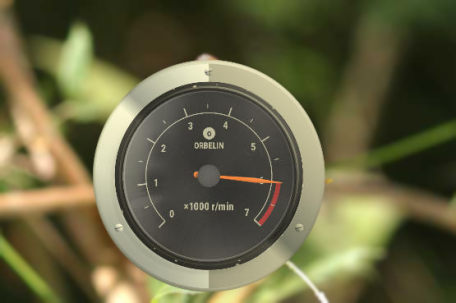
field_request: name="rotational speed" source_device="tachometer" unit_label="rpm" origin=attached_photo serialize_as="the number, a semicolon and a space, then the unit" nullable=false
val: 6000; rpm
